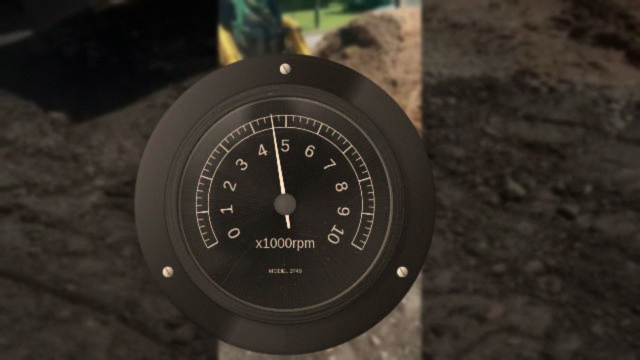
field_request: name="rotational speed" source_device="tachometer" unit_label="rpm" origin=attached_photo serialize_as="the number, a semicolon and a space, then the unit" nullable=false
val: 4600; rpm
